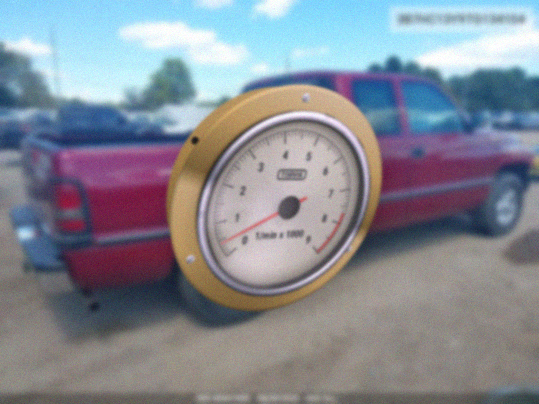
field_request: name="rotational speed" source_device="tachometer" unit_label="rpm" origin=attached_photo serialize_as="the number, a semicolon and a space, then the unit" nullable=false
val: 500; rpm
